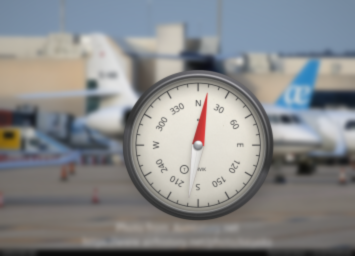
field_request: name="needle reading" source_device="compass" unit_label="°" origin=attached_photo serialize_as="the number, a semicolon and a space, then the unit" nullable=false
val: 10; °
